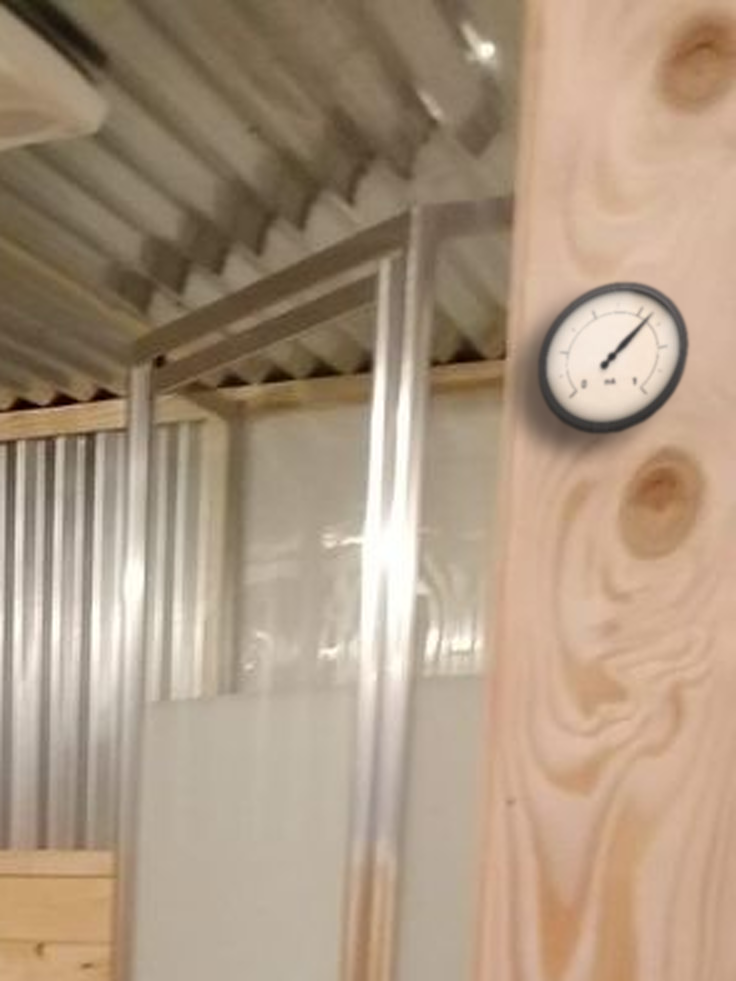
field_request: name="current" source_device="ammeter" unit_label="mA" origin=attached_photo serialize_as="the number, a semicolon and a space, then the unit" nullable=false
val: 0.65; mA
